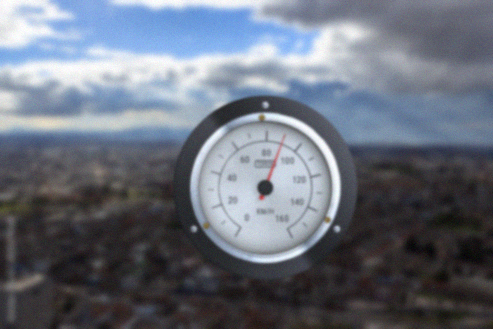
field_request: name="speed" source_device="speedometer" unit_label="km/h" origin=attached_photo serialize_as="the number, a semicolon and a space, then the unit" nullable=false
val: 90; km/h
